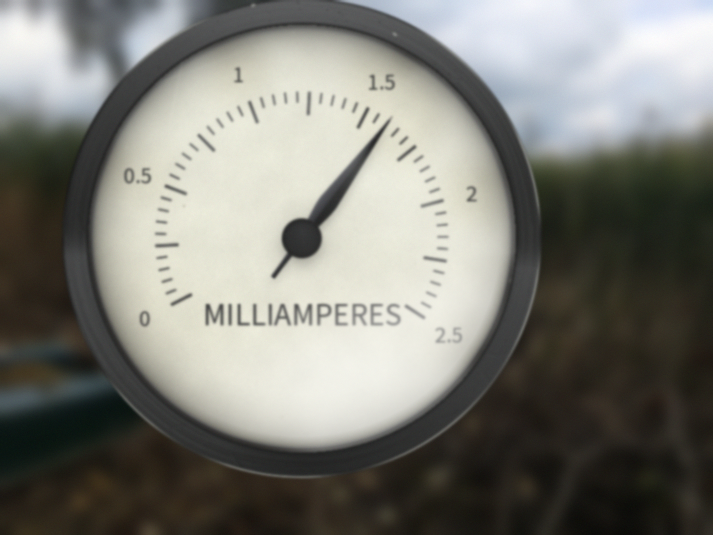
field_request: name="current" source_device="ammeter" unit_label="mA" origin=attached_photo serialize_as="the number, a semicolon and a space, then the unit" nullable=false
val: 1.6; mA
